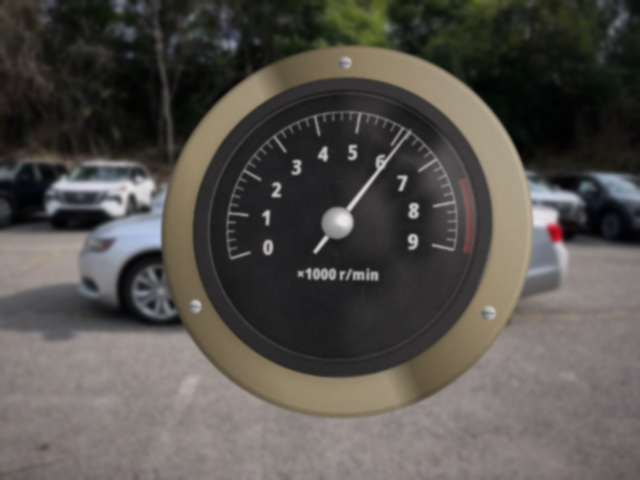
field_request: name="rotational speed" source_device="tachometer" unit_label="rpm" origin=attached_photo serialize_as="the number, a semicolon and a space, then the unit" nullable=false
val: 6200; rpm
